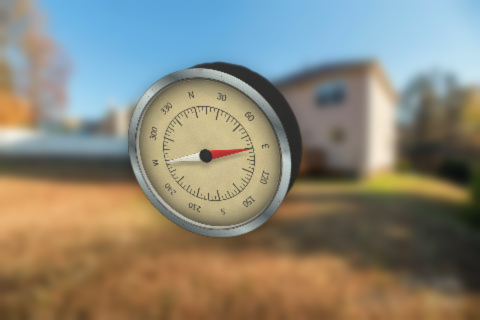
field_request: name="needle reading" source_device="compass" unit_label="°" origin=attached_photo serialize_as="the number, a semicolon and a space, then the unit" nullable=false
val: 90; °
